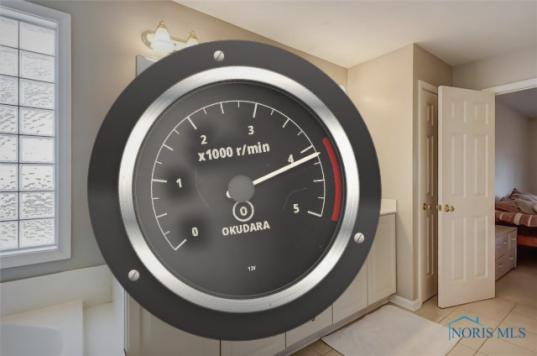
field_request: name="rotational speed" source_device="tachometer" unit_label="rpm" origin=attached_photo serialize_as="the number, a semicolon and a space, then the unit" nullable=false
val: 4125; rpm
